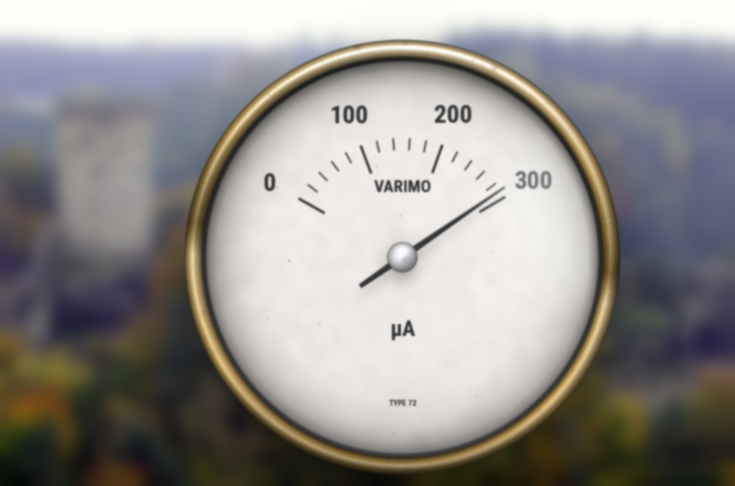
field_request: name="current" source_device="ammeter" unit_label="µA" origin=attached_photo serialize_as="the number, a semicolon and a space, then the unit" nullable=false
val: 290; µA
